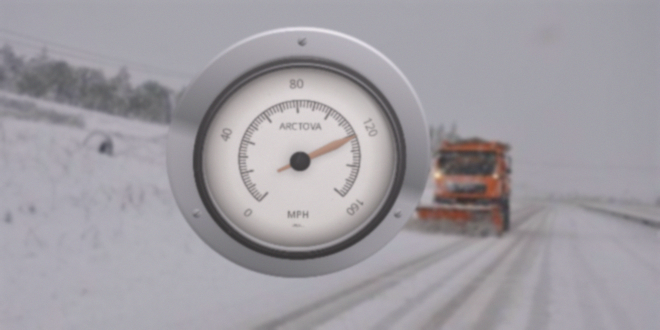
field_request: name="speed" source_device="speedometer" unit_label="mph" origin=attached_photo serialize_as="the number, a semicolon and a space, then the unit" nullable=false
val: 120; mph
